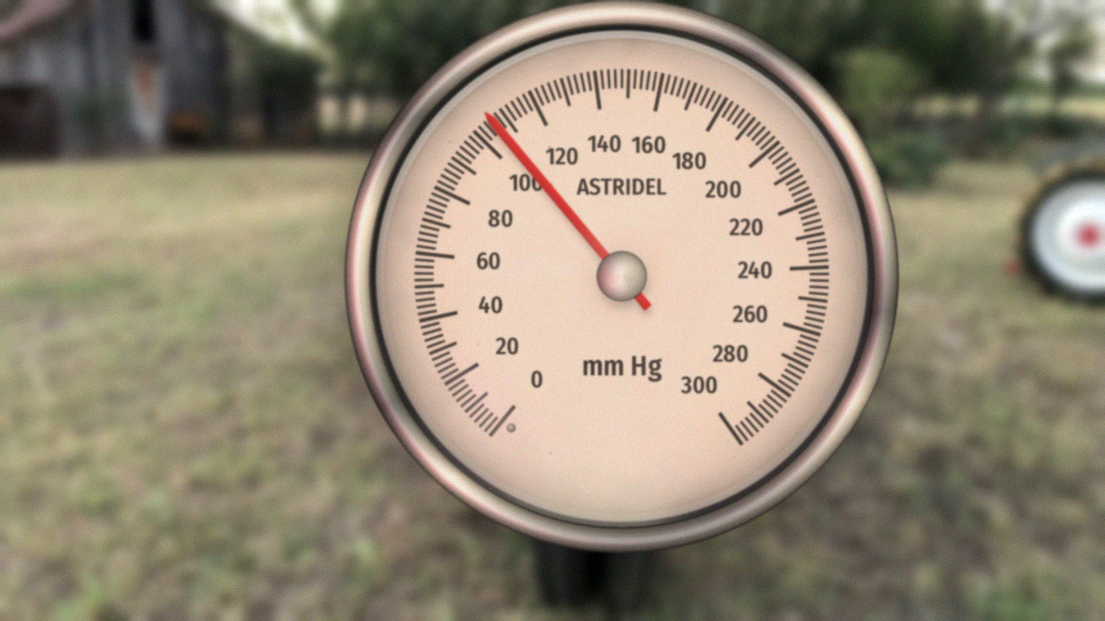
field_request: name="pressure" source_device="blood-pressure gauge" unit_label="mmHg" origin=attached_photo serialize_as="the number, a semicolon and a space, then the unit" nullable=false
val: 106; mmHg
